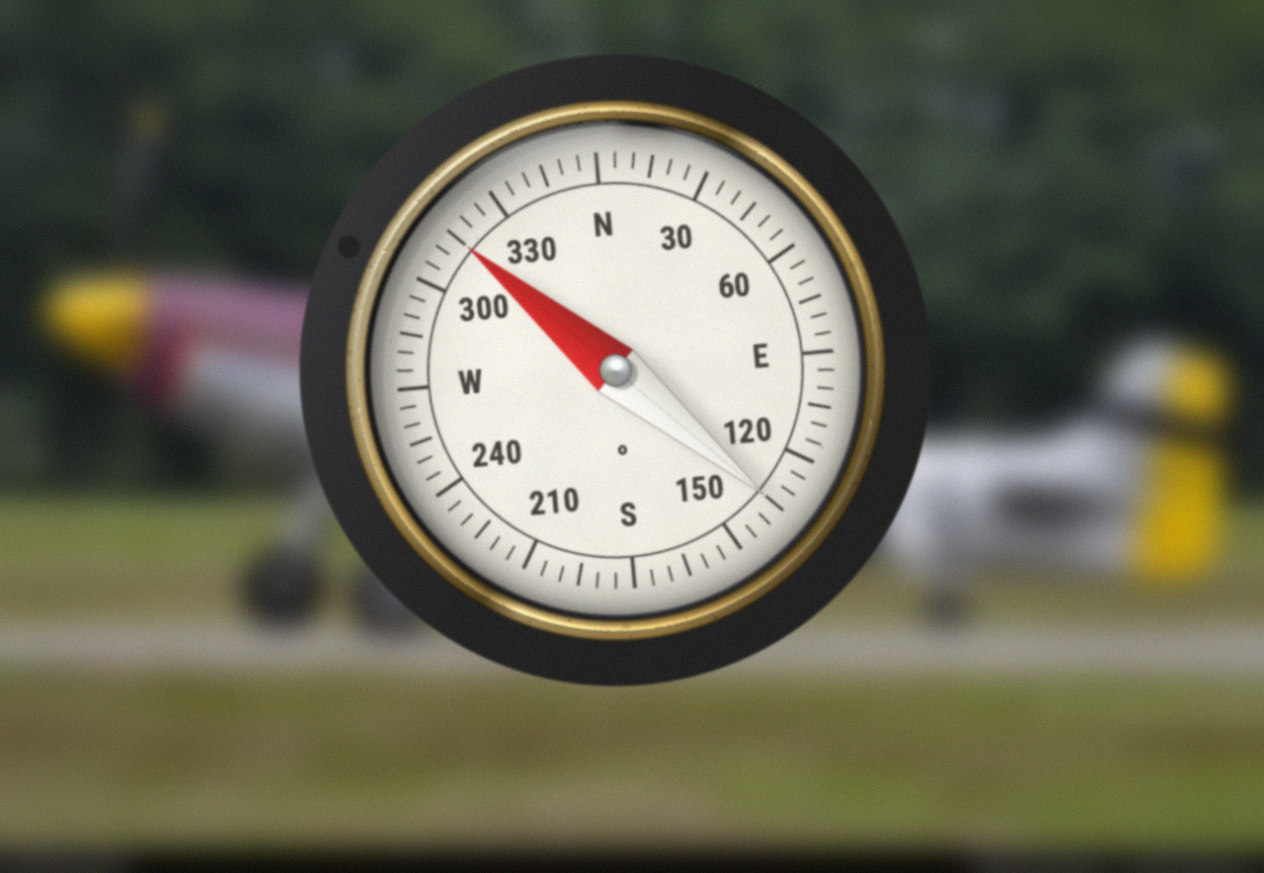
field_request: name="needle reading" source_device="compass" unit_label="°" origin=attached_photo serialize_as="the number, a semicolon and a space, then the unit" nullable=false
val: 315; °
